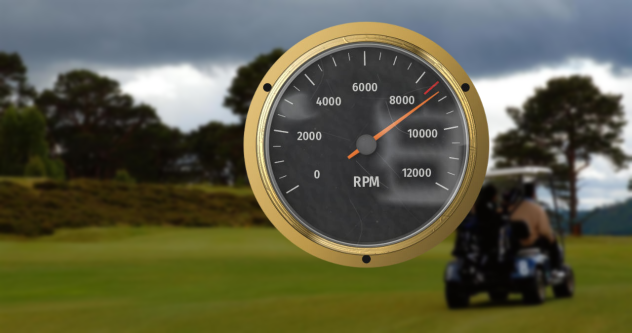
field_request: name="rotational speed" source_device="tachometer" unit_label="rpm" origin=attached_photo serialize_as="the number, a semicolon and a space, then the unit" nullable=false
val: 8750; rpm
